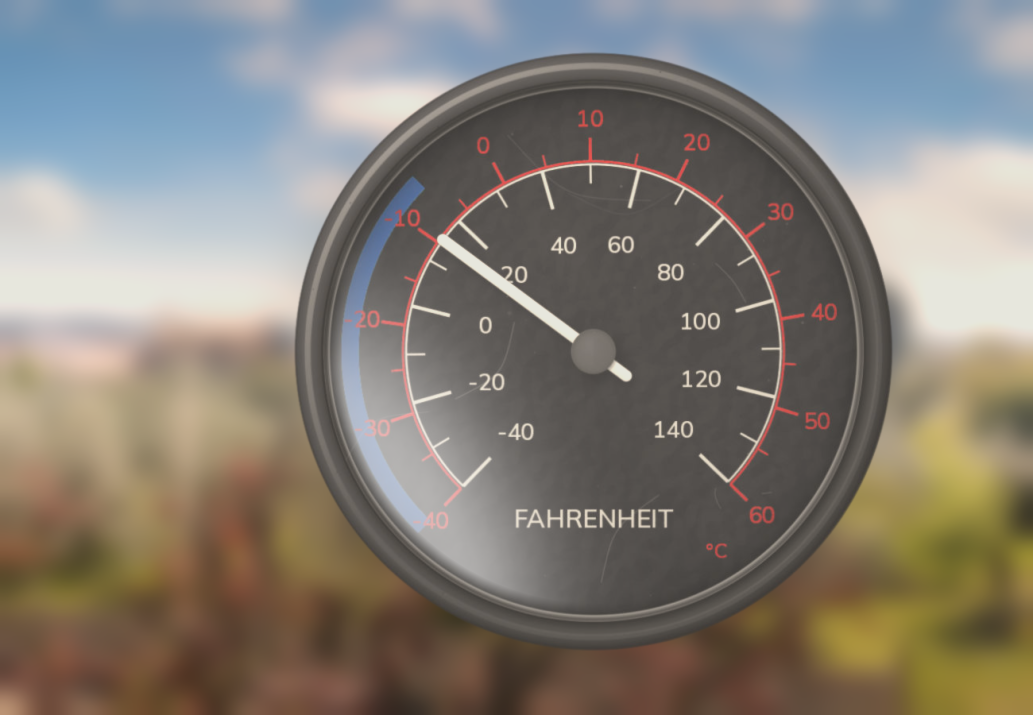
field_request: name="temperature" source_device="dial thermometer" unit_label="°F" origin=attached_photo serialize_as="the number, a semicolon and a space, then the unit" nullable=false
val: 15; °F
